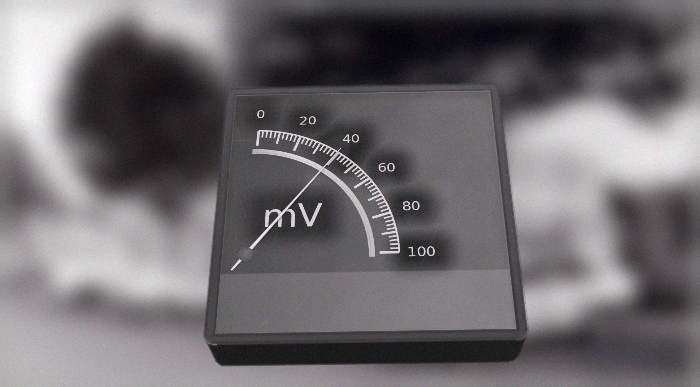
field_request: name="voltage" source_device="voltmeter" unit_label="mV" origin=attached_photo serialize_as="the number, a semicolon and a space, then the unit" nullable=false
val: 40; mV
